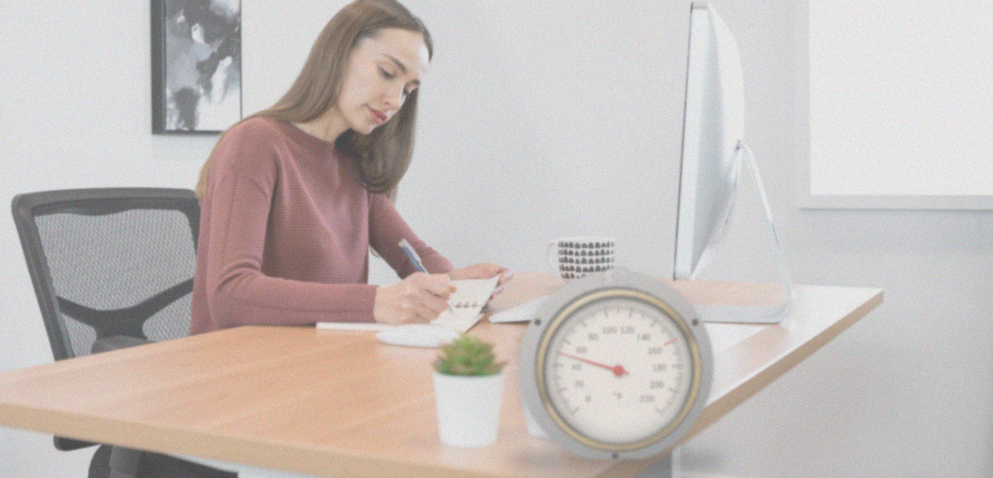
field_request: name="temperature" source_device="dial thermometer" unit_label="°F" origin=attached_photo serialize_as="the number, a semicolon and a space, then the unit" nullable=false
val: 50; °F
